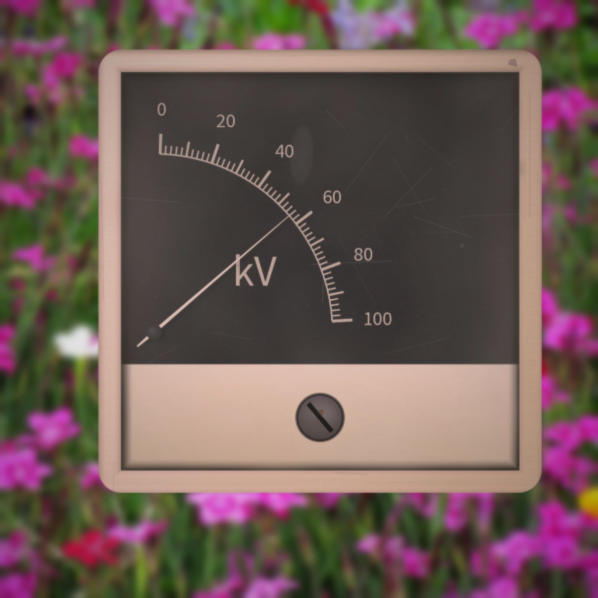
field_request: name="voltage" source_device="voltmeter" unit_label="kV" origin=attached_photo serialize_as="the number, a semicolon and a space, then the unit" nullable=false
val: 56; kV
